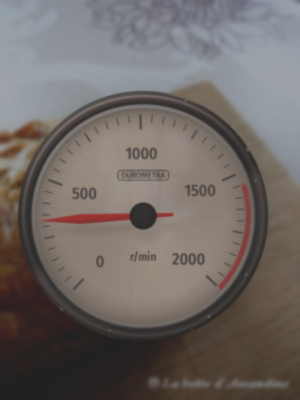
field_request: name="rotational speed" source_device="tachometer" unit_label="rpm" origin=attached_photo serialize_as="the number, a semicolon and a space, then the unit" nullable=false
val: 325; rpm
